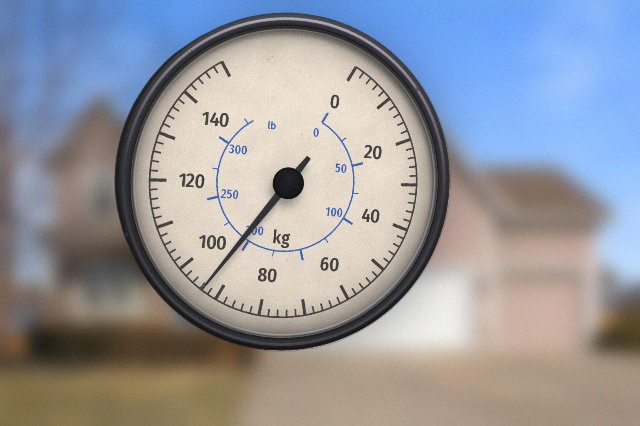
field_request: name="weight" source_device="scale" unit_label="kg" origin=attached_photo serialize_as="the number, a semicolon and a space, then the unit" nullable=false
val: 94; kg
